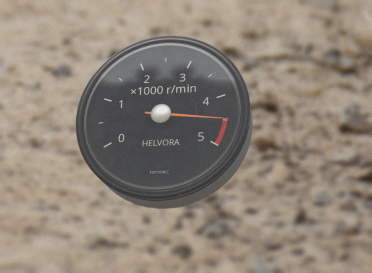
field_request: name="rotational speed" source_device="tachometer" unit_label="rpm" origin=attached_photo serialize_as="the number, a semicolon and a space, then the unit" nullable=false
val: 4500; rpm
